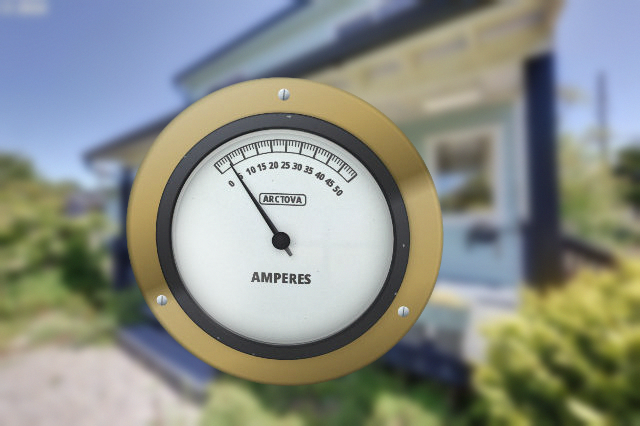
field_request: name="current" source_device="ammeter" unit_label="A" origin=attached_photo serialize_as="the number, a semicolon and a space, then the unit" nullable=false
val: 5; A
